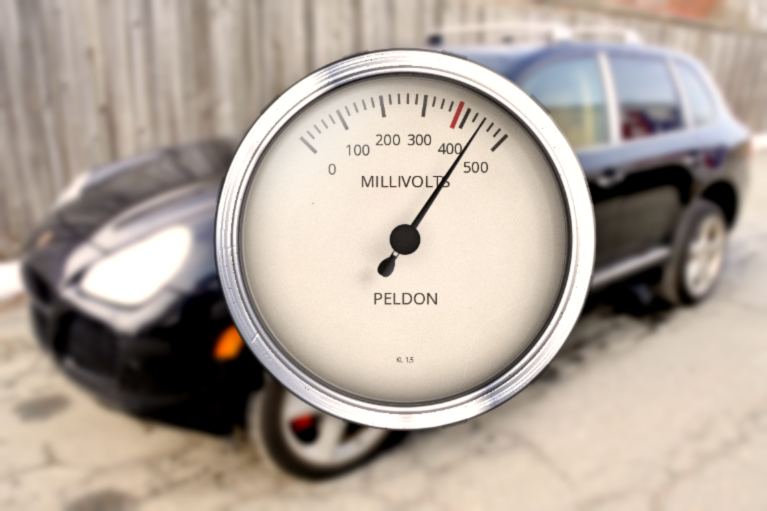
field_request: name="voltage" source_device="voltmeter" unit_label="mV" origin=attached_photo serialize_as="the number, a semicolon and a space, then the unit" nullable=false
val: 440; mV
